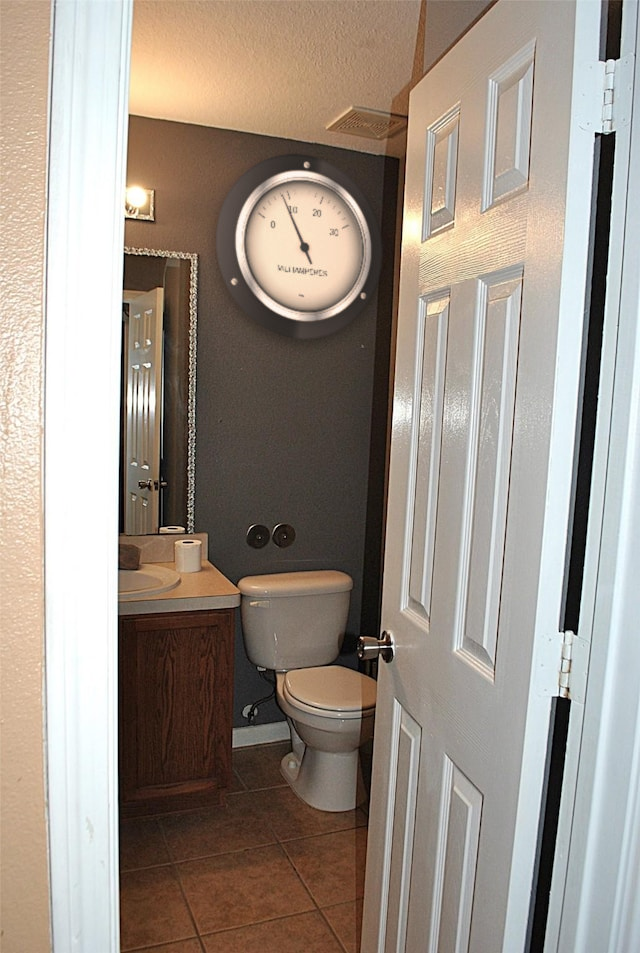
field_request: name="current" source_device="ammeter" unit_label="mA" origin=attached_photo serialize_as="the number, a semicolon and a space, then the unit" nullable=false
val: 8; mA
